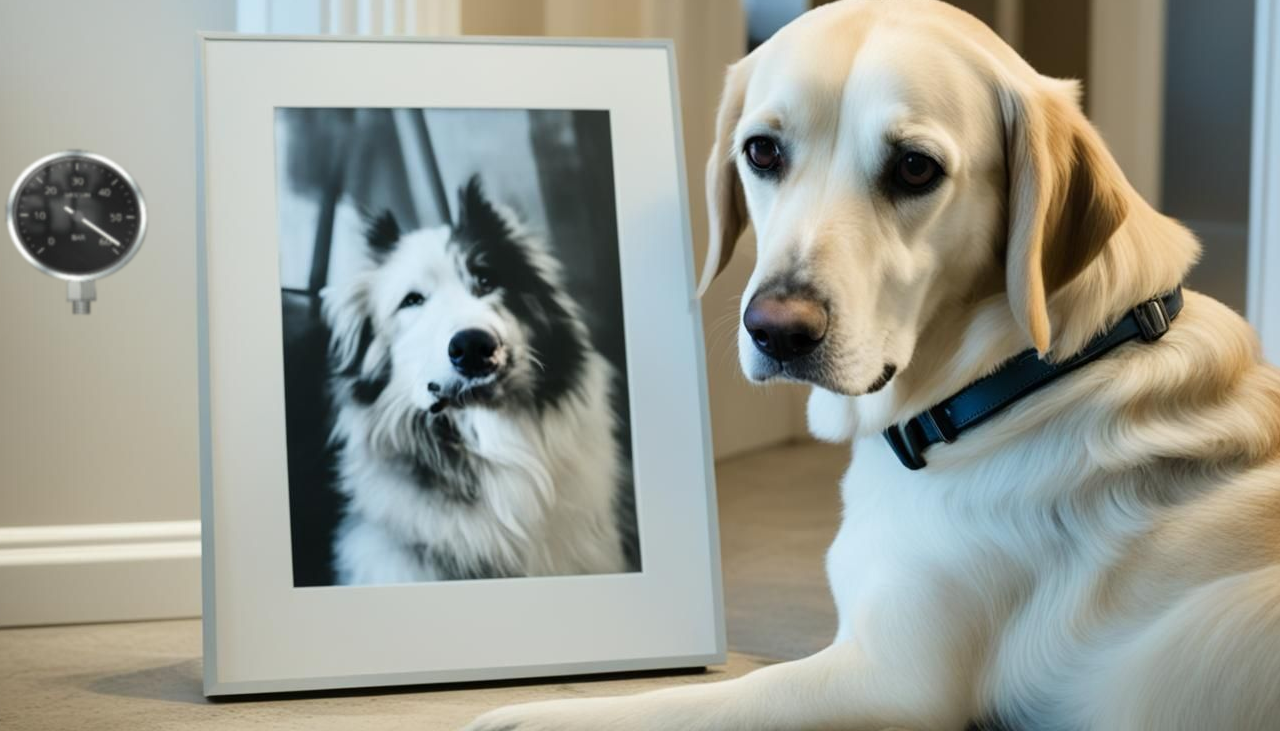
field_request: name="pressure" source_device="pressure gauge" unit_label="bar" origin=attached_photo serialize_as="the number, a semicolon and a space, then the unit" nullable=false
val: 58; bar
